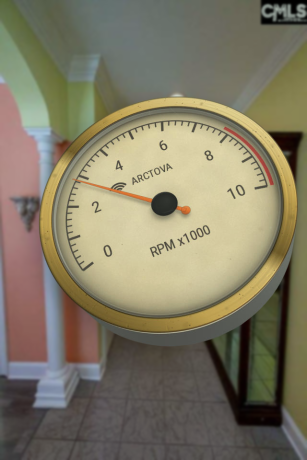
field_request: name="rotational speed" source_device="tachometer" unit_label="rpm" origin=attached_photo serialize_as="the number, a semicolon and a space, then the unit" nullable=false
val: 2800; rpm
